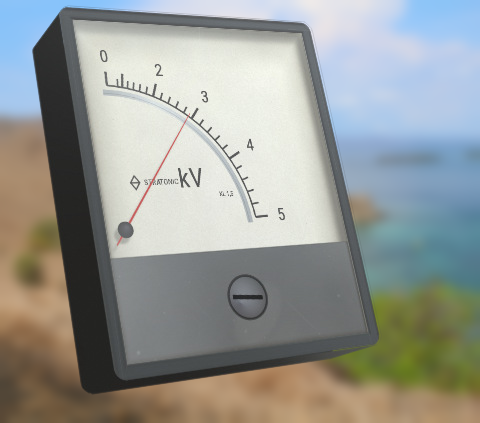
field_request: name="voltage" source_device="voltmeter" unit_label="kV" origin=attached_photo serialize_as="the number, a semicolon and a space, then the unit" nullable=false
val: 2.9; kV
